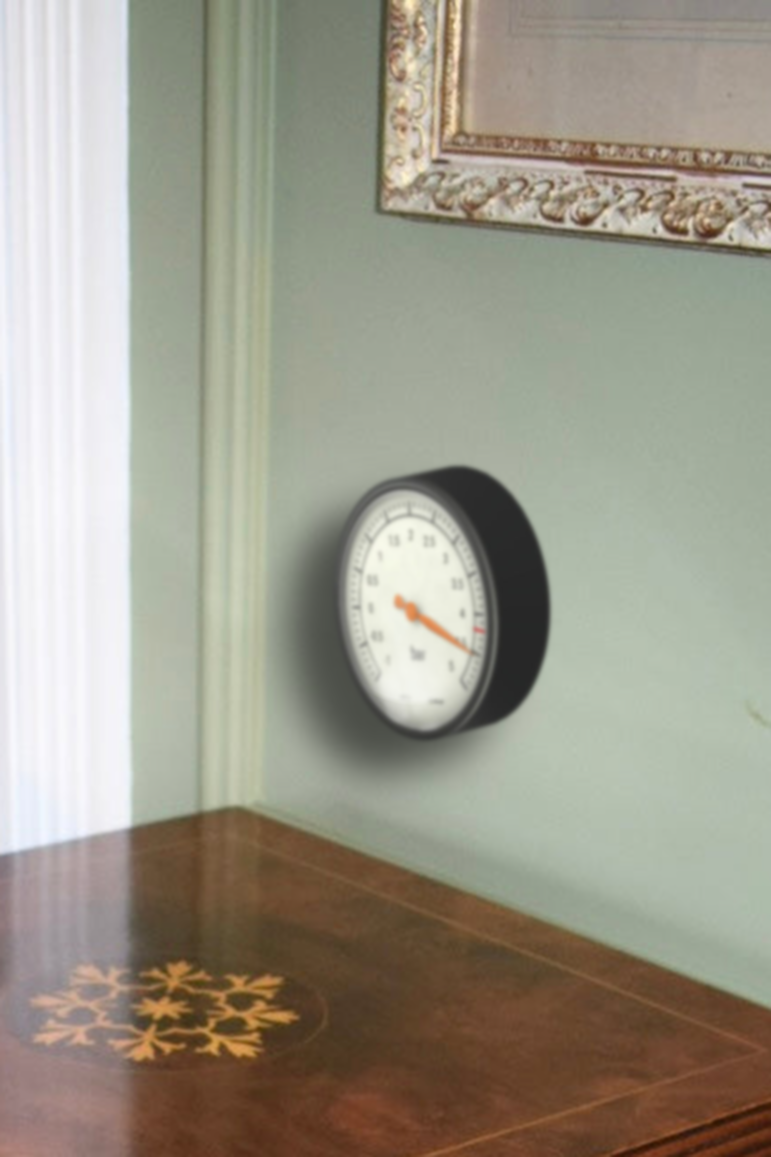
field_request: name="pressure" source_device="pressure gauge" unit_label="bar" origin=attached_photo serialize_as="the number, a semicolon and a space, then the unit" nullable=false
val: 4.5; bar
